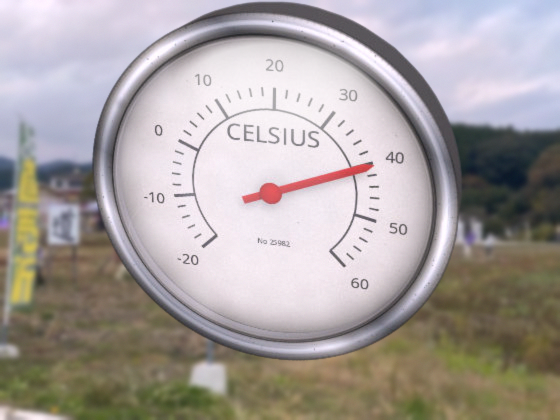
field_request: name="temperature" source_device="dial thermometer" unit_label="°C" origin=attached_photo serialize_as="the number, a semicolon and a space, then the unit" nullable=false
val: 40; °C
